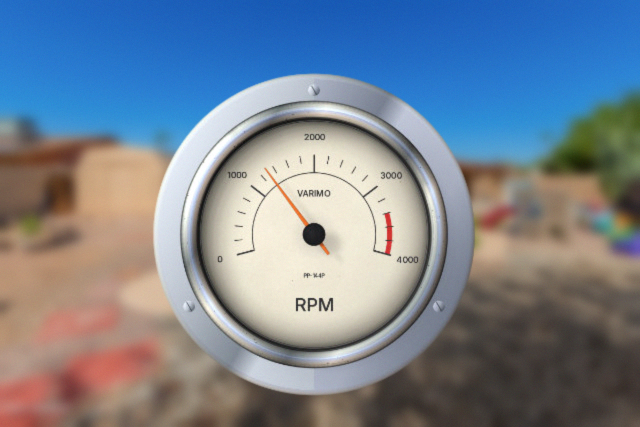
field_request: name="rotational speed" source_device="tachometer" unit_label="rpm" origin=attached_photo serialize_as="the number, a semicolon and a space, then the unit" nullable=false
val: 1300; rpm
